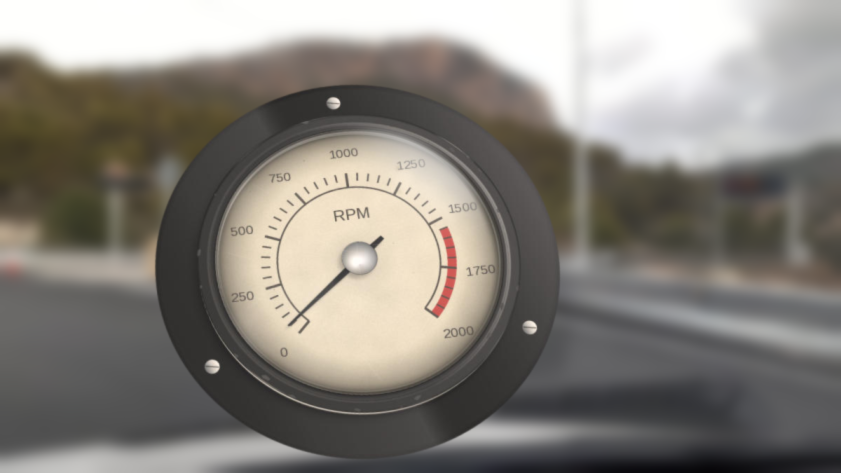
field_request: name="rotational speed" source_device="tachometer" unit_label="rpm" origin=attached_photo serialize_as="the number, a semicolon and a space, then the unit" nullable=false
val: 50; rpm
